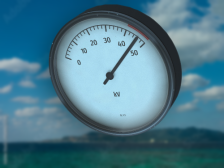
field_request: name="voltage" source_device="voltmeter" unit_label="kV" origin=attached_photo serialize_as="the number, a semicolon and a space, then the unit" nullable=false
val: 46; kV
